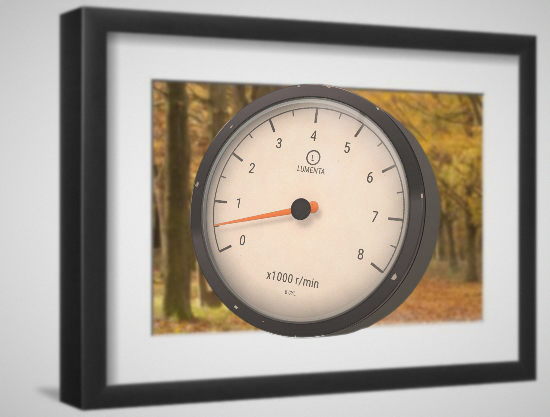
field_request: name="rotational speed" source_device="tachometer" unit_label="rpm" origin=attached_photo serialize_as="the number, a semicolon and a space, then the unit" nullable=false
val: 500; rpm
